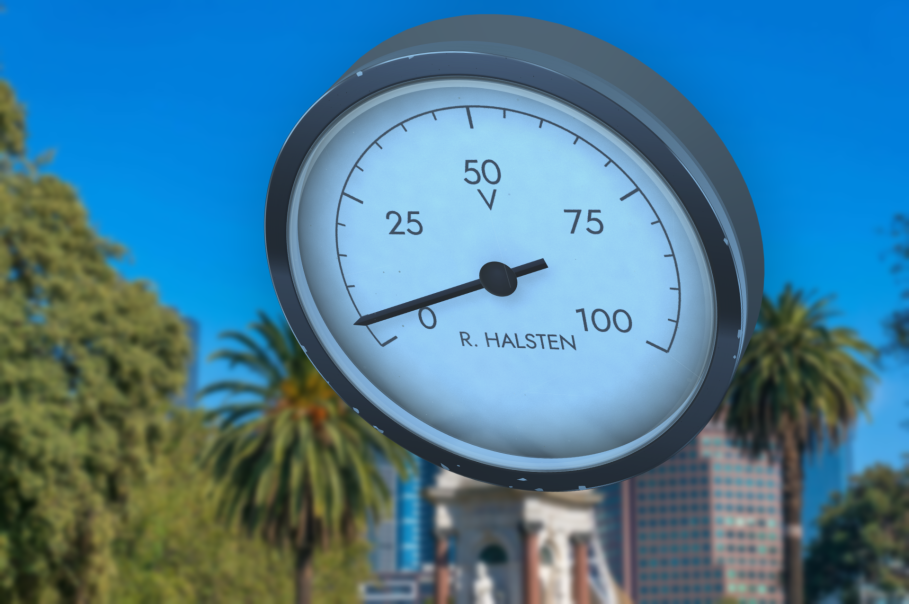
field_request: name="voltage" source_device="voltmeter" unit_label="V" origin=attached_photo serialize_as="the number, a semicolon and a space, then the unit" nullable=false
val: 5; V
